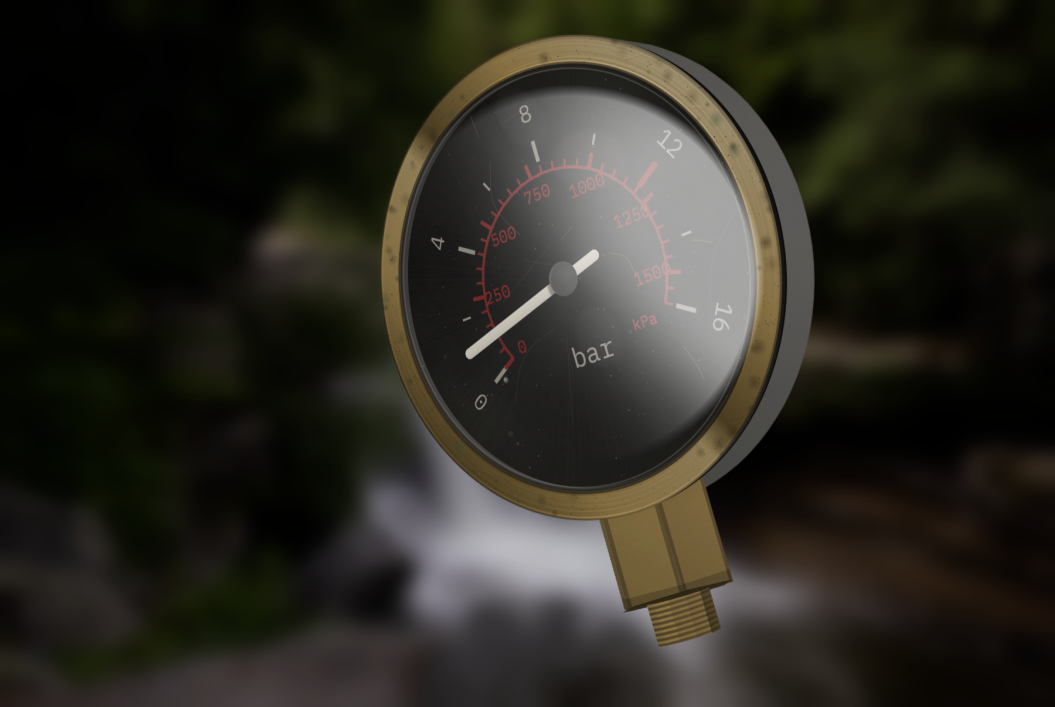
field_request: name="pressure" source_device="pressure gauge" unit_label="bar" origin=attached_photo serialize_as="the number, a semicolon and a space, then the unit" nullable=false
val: 1; bar
